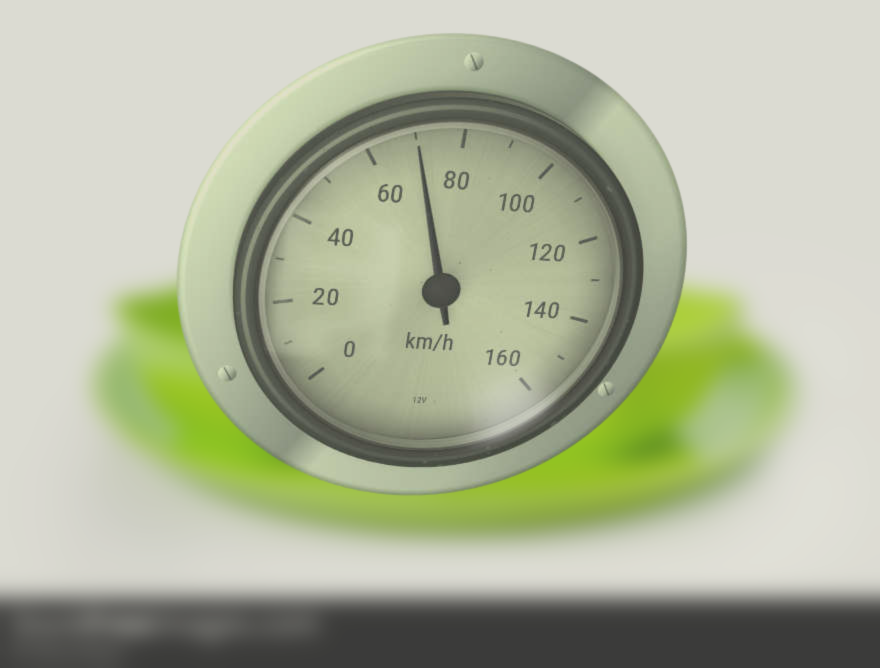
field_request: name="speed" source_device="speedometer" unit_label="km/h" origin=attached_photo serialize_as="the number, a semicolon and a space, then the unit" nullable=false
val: 70; km/h
